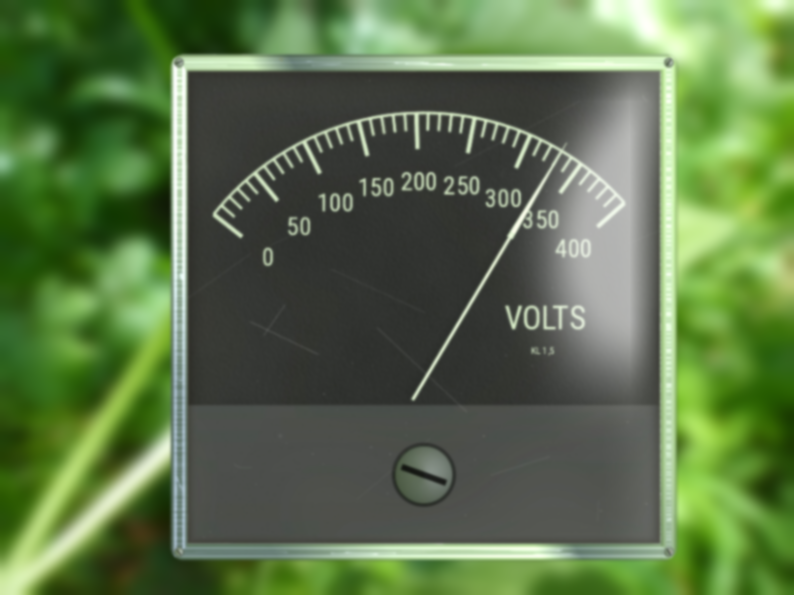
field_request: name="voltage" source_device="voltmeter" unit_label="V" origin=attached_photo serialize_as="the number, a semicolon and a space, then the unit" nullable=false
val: 330; V
